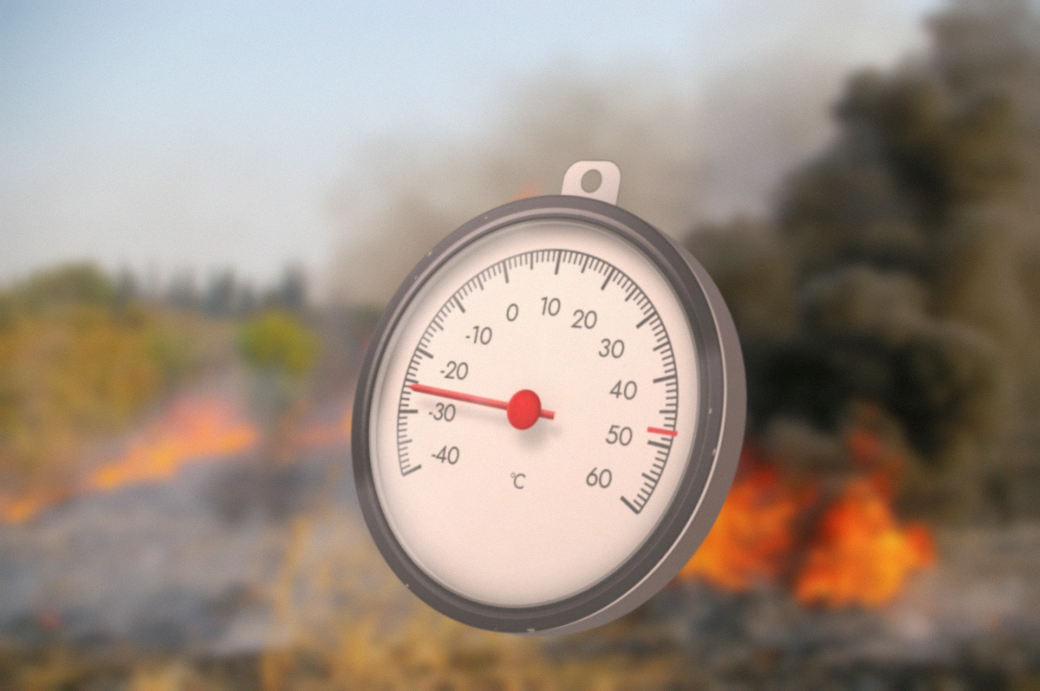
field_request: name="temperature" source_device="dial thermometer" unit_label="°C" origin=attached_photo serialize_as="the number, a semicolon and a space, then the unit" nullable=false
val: -26; °C
